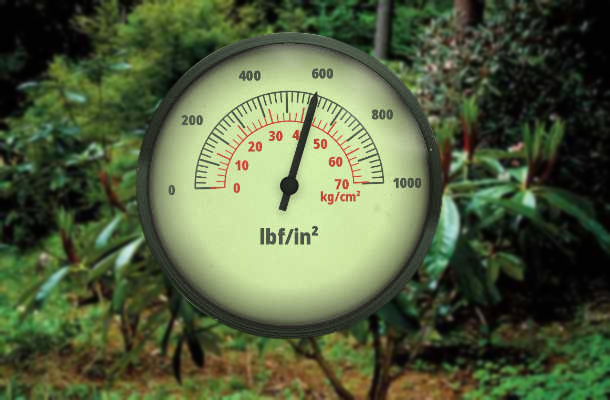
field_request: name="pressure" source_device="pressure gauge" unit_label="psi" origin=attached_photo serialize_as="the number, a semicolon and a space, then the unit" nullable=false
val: 600; psi
